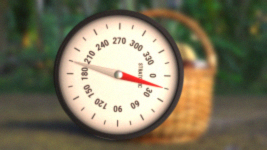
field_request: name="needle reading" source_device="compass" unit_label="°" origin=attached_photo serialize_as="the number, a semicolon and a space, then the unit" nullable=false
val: 15; °
